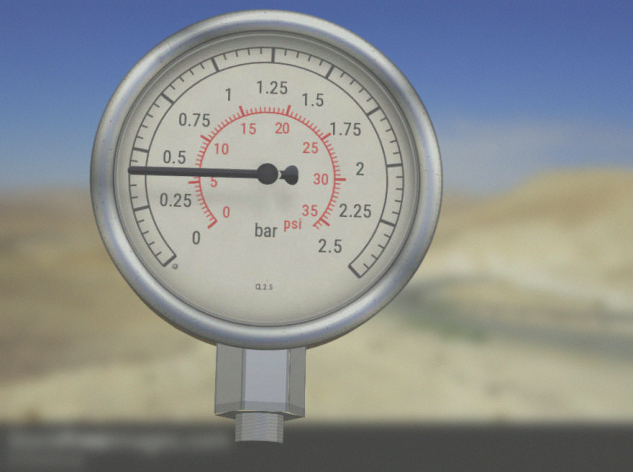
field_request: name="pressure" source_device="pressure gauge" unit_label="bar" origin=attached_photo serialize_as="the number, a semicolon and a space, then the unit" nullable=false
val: 0.4; bar
